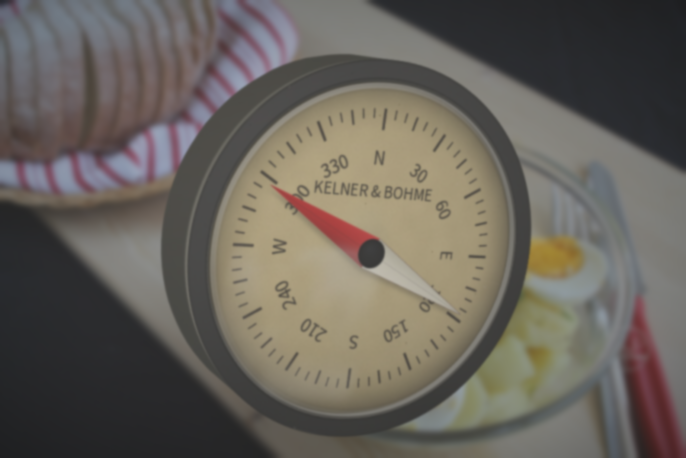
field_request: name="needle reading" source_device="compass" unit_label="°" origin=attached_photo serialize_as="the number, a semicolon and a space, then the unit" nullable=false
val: 297.5; °
